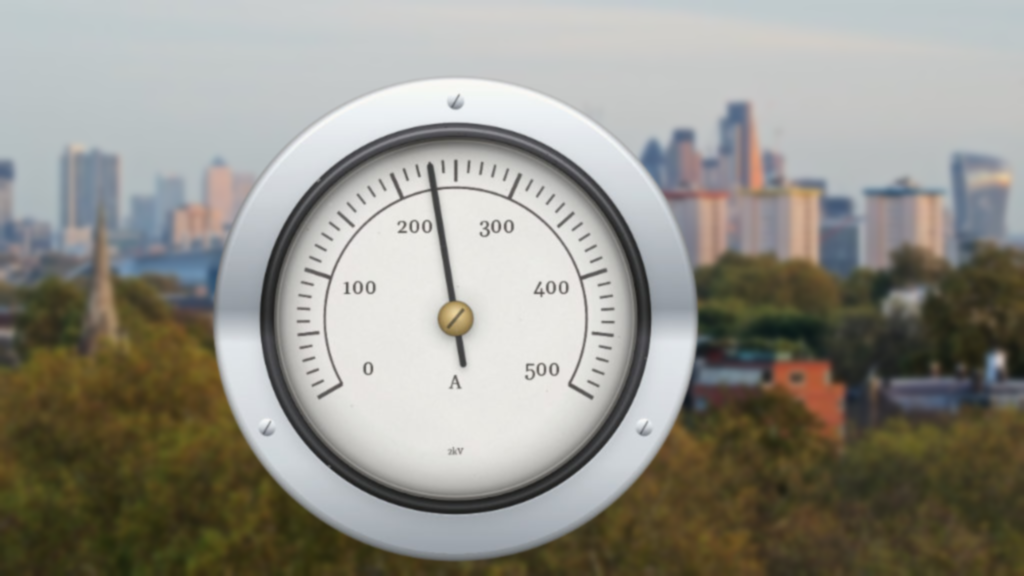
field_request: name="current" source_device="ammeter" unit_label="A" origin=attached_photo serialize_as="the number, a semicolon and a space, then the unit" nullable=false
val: 230; A
